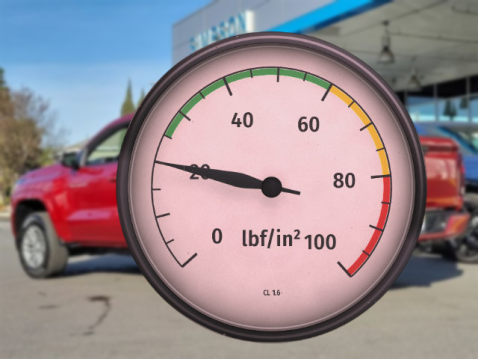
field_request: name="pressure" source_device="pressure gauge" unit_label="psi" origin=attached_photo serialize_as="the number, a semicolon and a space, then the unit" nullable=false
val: 20; psi
